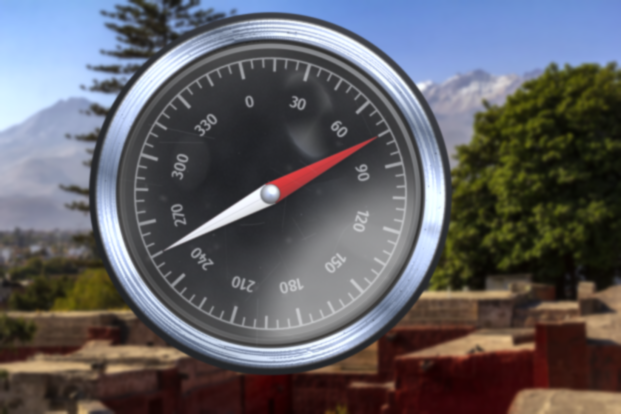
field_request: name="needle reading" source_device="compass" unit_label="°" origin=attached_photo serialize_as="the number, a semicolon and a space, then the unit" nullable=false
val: 75; °
